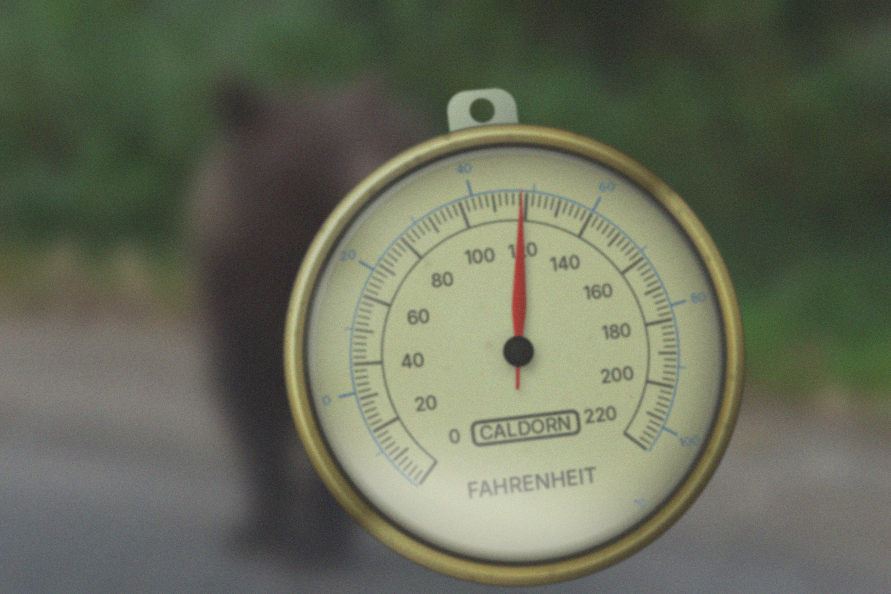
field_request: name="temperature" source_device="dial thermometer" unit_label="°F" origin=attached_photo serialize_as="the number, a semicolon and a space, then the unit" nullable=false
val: 118; °F
